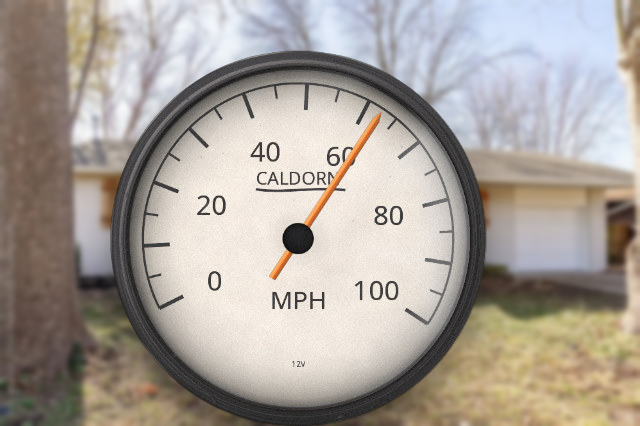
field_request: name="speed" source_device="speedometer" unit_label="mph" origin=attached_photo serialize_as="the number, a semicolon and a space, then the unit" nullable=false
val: 62.5; mph
